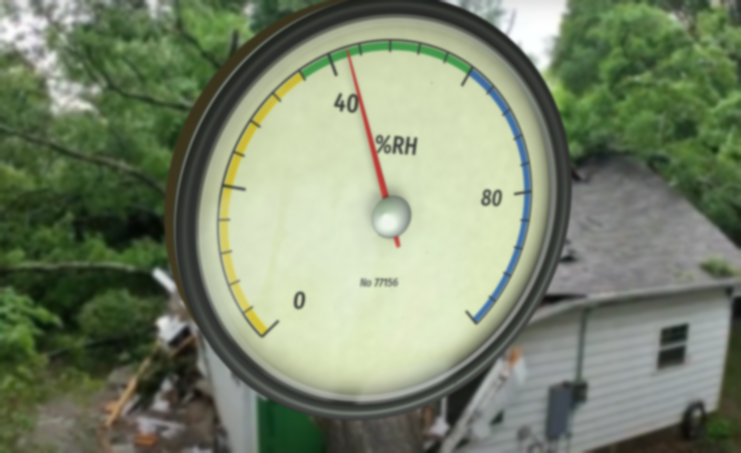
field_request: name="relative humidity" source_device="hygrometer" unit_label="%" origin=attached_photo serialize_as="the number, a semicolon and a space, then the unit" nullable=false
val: 42; %
